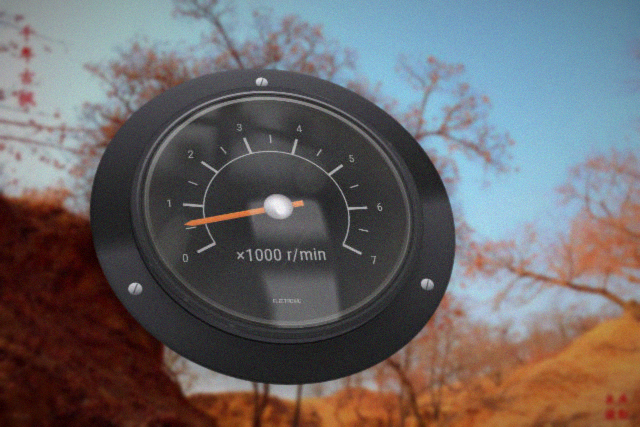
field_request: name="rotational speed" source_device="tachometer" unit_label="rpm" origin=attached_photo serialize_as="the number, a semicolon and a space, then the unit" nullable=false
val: 500; rpm
